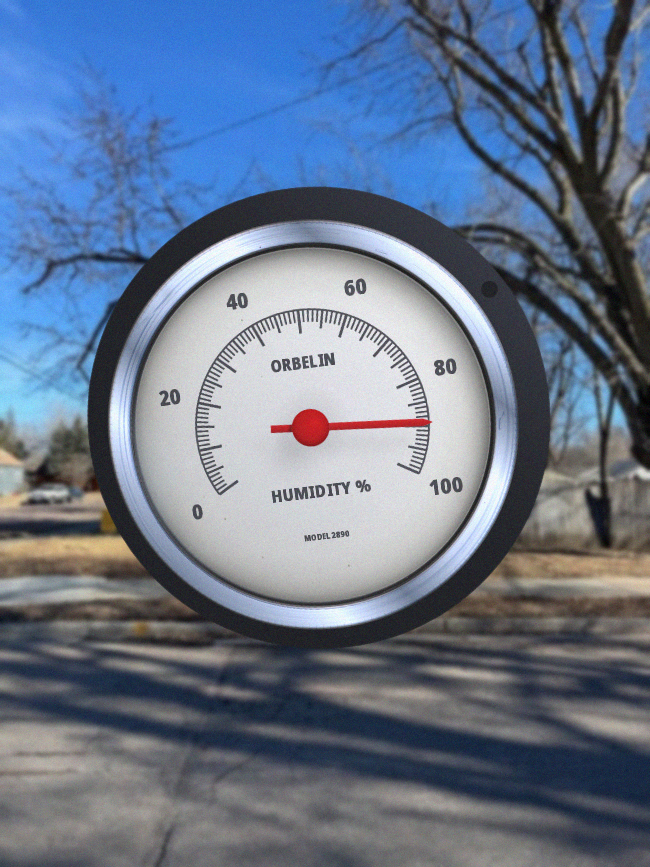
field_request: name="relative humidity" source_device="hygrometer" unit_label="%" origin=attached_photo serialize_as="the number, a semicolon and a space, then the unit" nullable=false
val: 89; %
